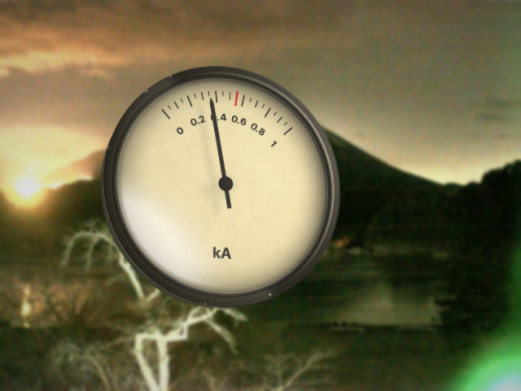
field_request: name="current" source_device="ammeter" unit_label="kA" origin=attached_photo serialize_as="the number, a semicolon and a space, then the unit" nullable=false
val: 0.35; kA
